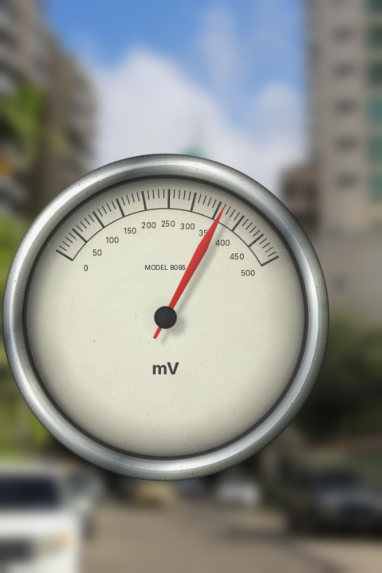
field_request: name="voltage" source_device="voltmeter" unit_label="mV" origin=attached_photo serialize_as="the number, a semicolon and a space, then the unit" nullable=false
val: 360; mV
